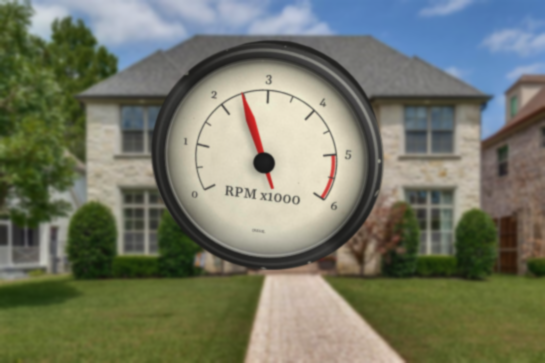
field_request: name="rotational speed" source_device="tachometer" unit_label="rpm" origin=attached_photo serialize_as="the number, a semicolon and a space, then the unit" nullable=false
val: 2500; rpm
